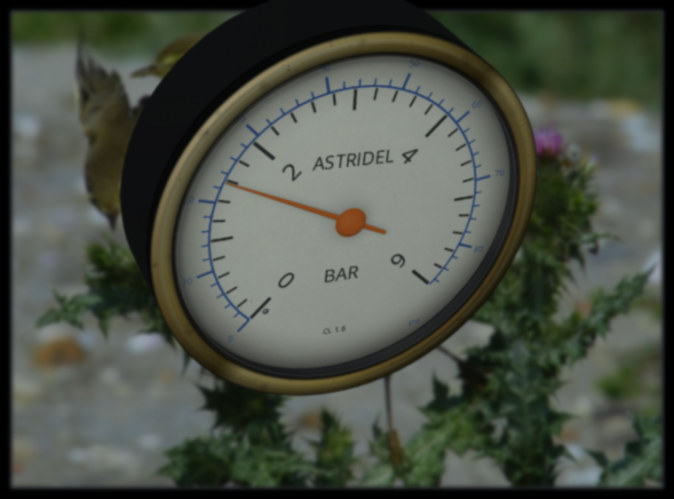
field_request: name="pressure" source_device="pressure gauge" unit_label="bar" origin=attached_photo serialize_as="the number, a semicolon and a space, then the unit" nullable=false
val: 1.6; bar
